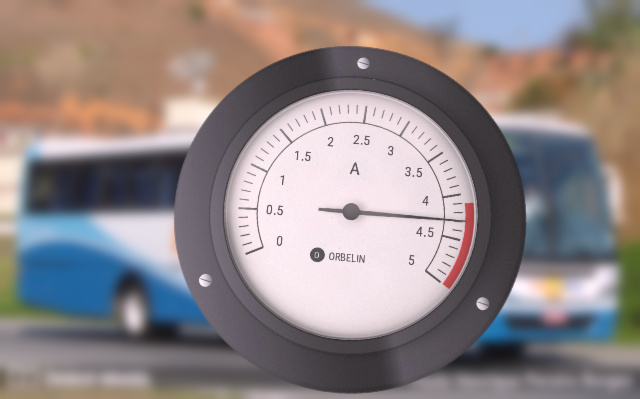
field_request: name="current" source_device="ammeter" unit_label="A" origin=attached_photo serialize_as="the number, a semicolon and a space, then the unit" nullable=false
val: 4.3; A
